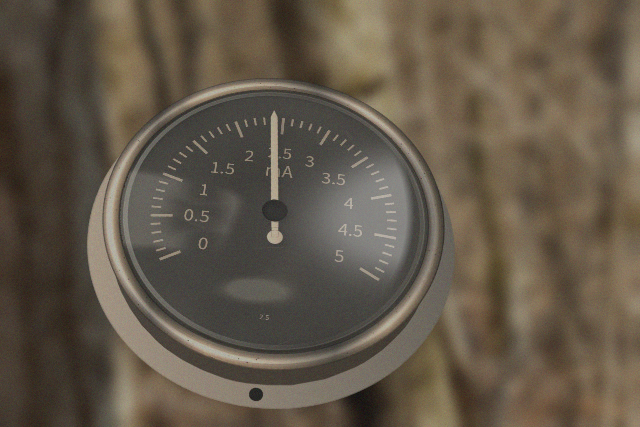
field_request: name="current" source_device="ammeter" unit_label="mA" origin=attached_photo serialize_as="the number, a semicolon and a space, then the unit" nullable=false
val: 2.4; mA
